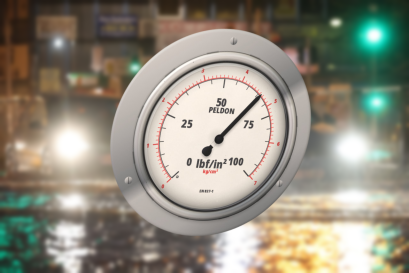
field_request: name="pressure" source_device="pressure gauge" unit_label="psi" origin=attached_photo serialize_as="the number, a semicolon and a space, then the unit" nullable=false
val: 65; psi
